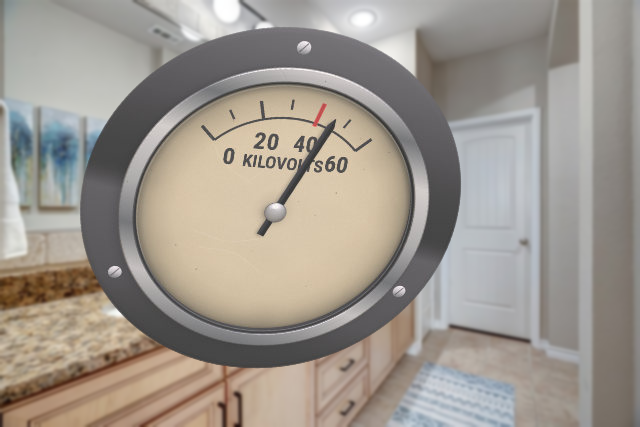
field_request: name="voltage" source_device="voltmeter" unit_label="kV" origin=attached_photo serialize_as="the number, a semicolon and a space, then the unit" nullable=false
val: 45; kV
